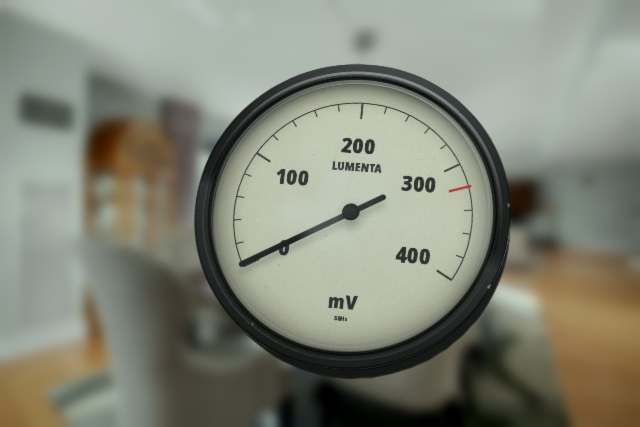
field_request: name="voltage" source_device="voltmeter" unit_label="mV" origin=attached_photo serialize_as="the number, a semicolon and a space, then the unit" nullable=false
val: 0; mV
